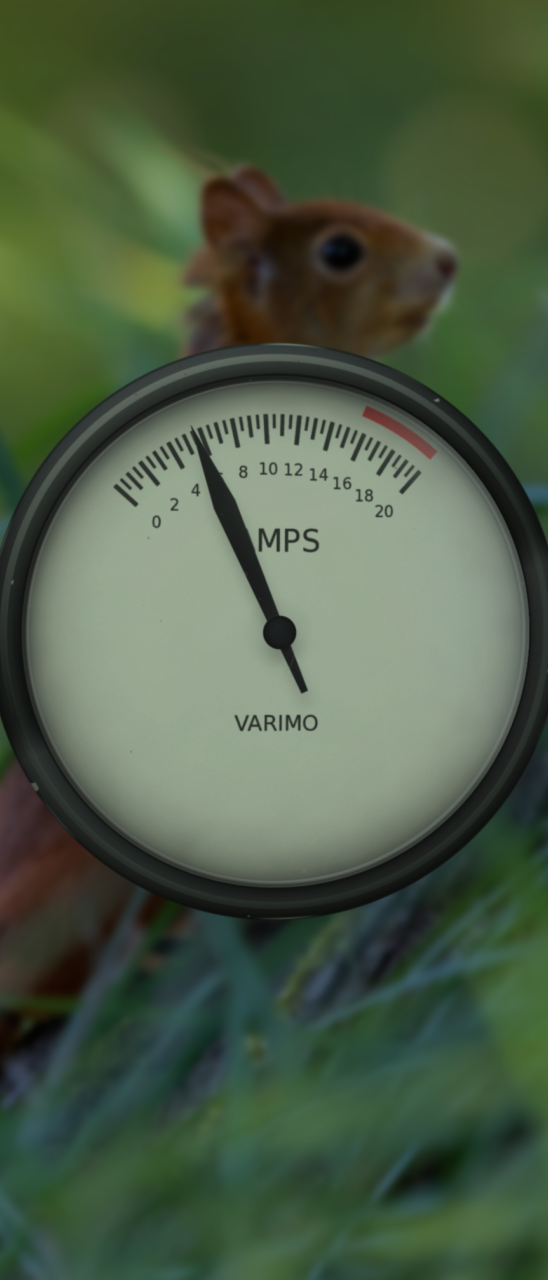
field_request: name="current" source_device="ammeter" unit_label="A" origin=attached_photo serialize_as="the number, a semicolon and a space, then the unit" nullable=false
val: 5.5; A
